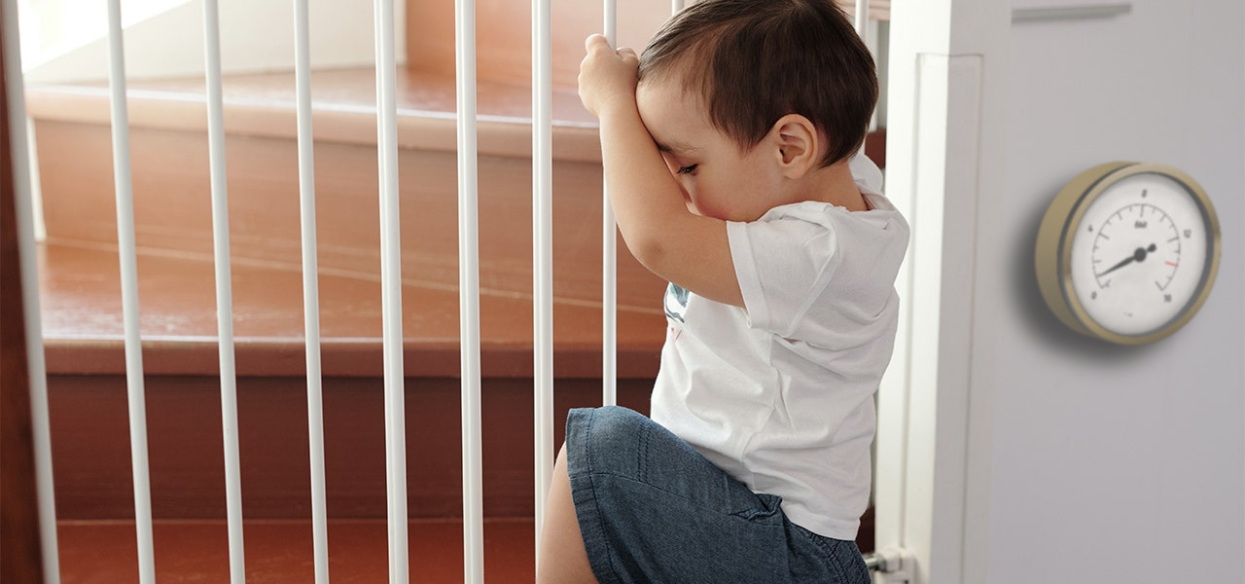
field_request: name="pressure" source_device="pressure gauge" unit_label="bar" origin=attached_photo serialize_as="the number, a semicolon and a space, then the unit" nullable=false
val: 1; bar
